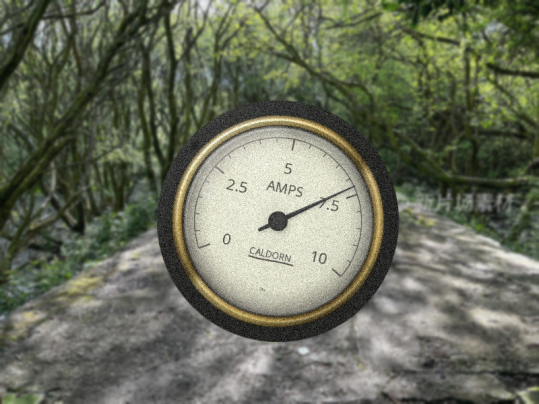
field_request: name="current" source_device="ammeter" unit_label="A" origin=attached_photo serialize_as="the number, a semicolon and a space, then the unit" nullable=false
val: 7.25; A
